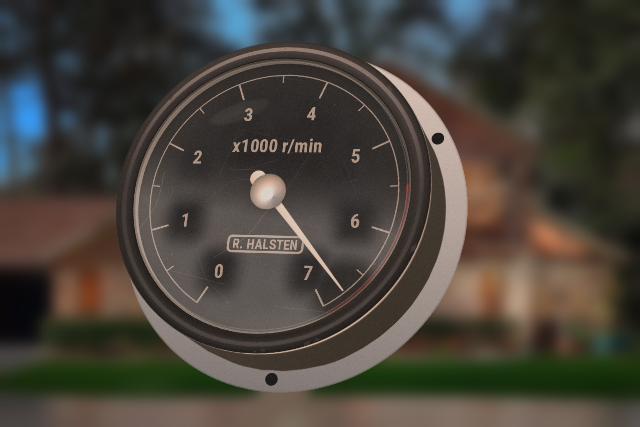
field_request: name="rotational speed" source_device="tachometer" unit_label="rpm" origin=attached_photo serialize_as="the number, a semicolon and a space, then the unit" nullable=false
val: 6750; rpm
